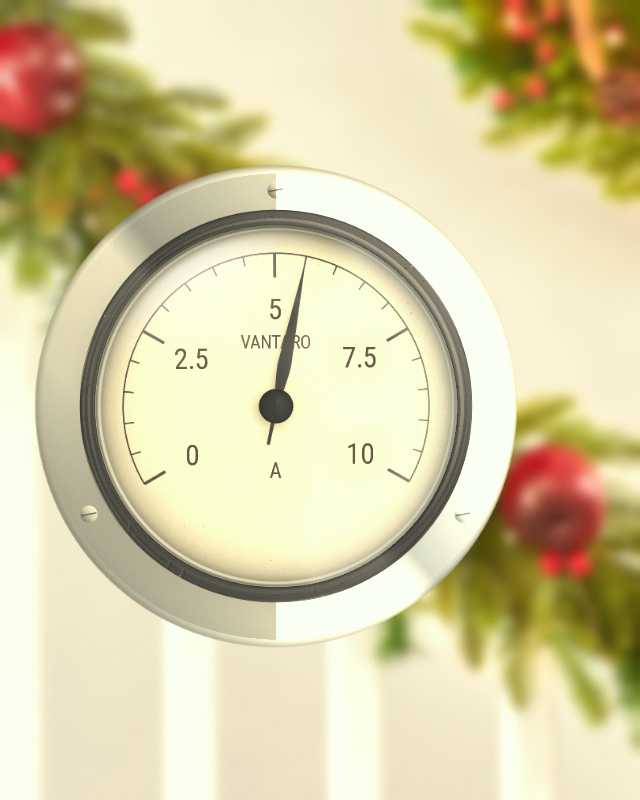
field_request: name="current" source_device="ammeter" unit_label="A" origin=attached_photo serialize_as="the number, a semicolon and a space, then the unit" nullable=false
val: 5.5; A
